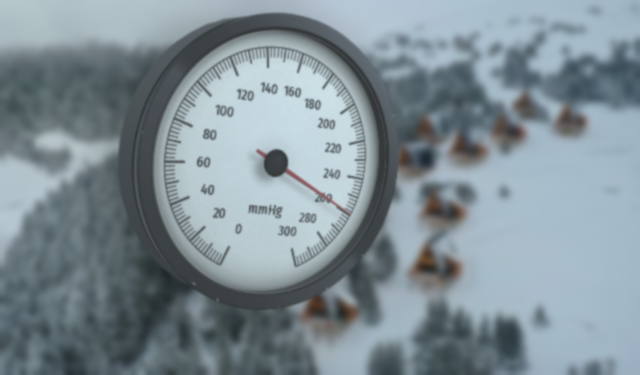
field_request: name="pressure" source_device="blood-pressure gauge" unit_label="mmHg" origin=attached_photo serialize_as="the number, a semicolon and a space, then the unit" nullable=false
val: 260; mmHg
